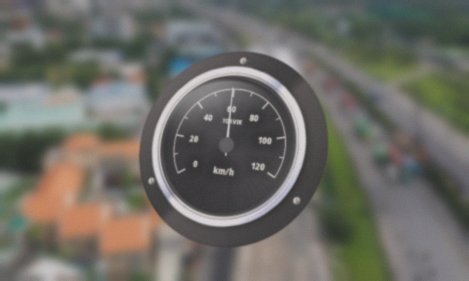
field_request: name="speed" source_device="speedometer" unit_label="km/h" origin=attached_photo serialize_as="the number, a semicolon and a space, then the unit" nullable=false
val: 60; km/h
